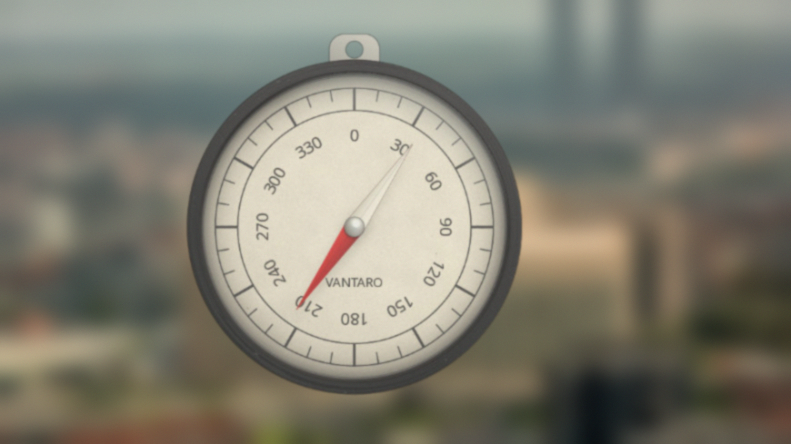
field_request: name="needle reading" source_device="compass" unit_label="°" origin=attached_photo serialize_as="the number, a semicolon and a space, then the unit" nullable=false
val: 215; °
